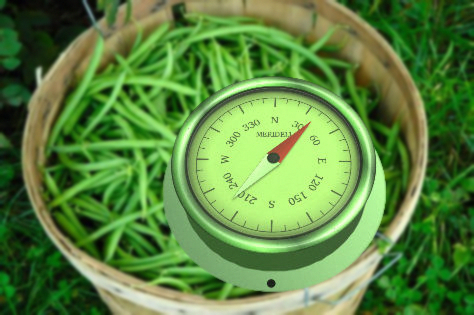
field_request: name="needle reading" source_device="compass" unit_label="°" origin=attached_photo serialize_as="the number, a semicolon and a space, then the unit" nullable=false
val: 40; °
